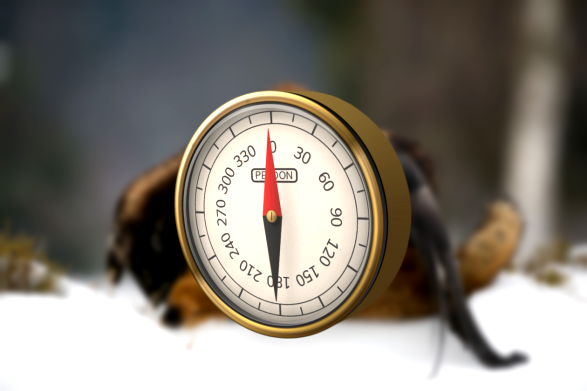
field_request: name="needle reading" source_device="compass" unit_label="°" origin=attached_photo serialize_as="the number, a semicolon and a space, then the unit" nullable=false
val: 0; °
